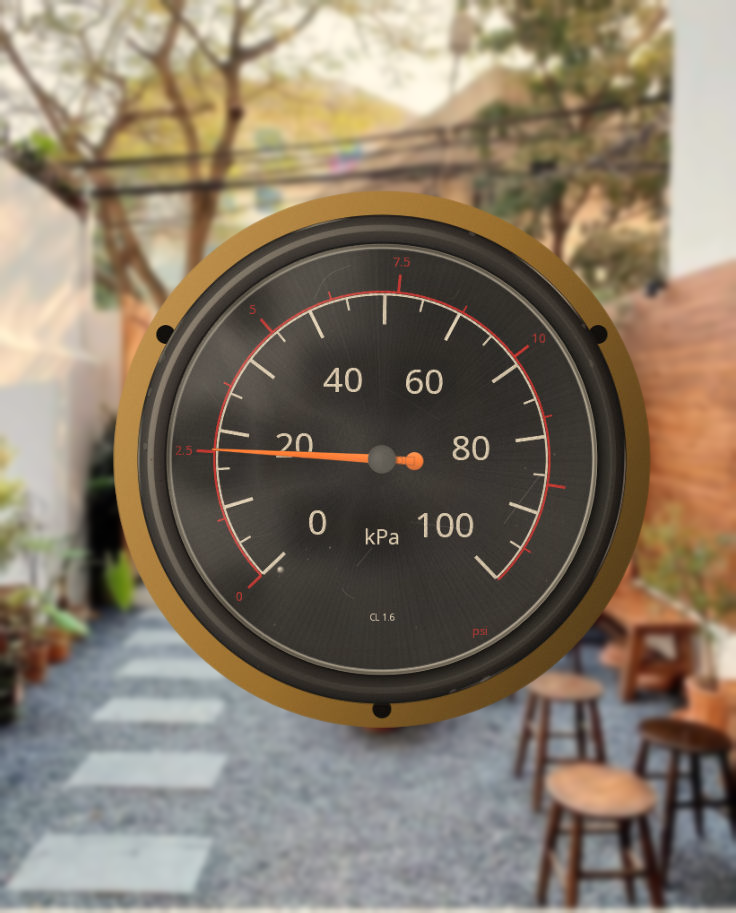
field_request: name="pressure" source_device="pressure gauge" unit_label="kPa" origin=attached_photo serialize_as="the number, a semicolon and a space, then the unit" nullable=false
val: 17.5; kPa
